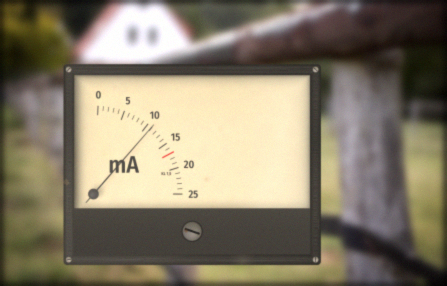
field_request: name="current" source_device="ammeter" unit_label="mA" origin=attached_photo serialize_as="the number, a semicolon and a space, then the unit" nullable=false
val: 11; mA
